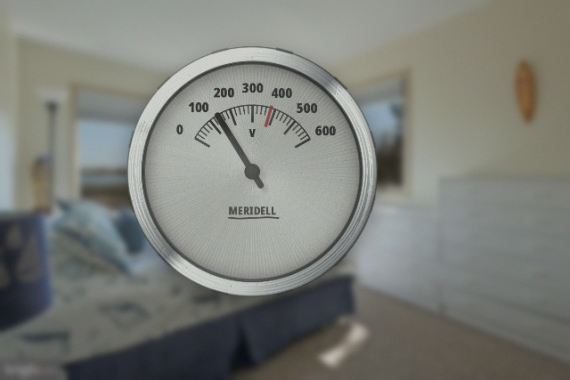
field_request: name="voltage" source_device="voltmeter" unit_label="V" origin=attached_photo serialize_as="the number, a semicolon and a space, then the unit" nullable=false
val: 140; V
